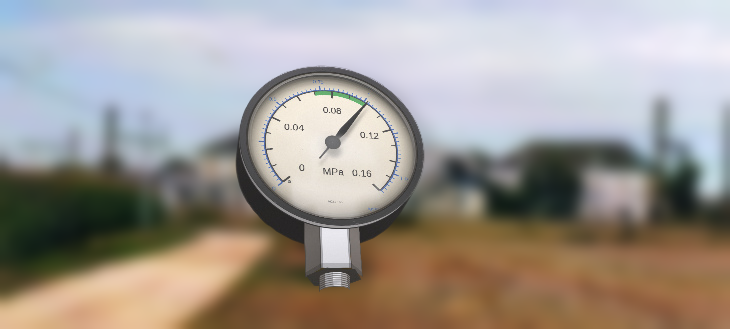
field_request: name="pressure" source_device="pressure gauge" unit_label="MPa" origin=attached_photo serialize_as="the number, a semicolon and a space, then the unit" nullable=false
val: 0.1; MPa
